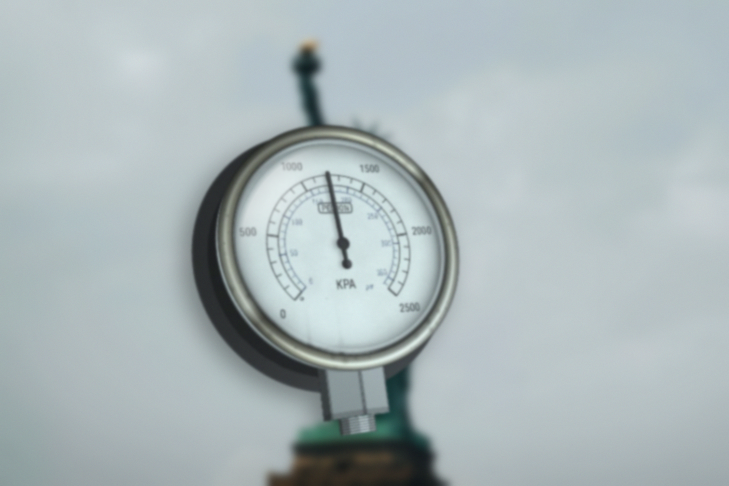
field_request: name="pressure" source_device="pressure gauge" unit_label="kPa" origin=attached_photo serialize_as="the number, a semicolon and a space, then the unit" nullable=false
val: 1200; kPa
